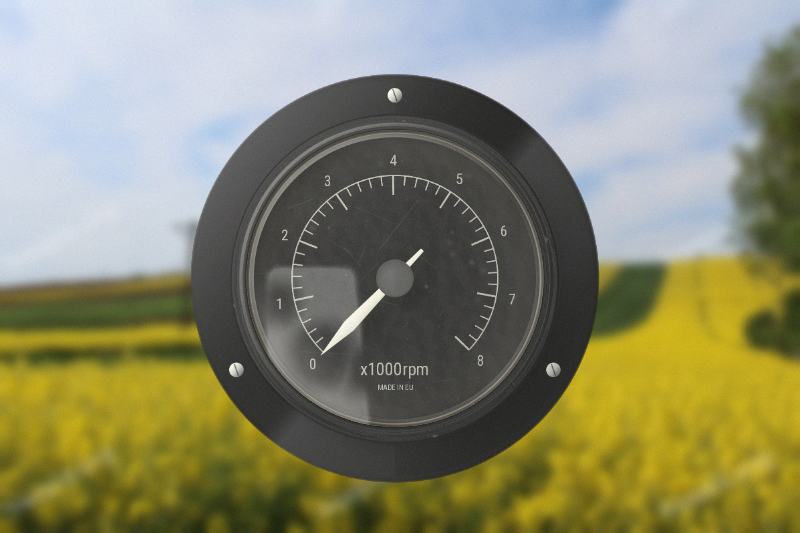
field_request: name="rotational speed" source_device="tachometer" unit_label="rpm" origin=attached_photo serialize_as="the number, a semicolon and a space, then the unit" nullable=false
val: 0; rpm
